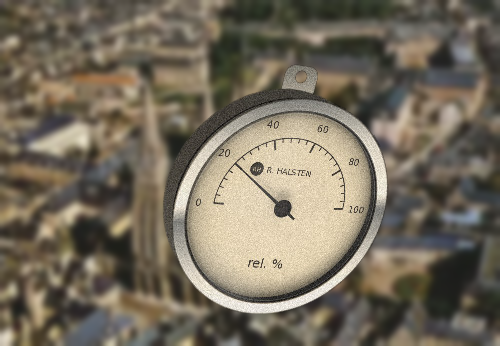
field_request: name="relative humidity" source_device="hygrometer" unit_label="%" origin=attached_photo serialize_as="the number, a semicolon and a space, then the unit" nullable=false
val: 20; %
